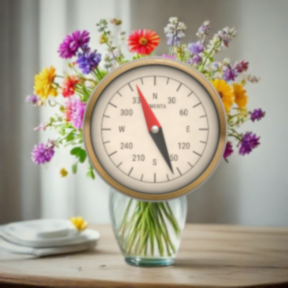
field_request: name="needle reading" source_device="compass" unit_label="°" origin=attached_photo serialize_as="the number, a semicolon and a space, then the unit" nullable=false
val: 337.5; °
